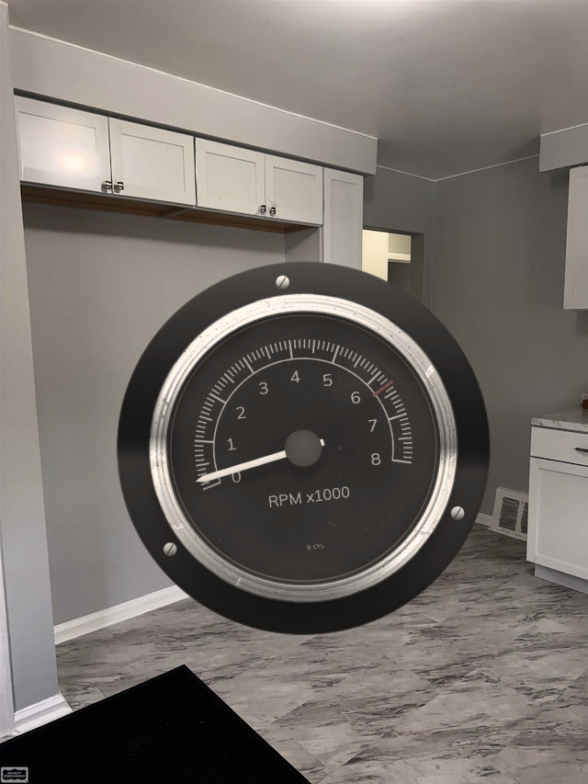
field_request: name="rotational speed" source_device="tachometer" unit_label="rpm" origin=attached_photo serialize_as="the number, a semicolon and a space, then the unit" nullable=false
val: 200; rpm
